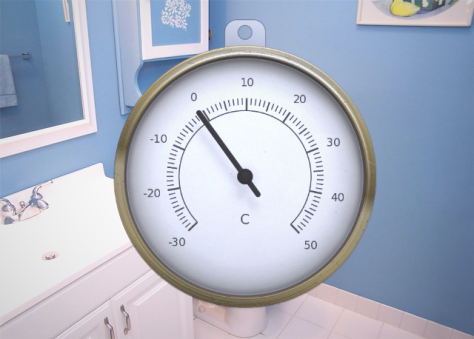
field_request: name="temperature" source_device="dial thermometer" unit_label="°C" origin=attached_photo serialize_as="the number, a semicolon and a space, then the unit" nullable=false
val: -1; °C
